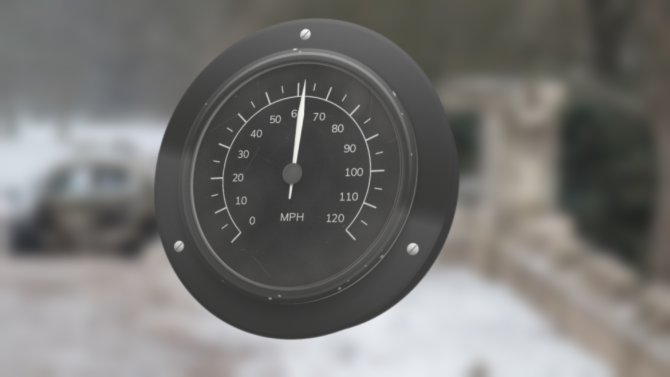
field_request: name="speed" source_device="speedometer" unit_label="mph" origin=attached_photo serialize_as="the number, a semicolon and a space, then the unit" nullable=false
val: 62.5; mph
